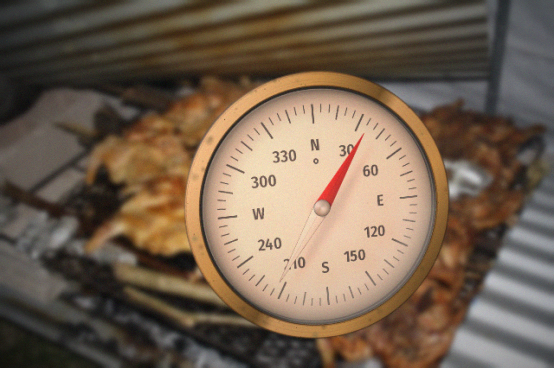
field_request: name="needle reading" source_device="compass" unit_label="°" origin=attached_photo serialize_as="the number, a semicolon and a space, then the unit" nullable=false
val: 35; °
